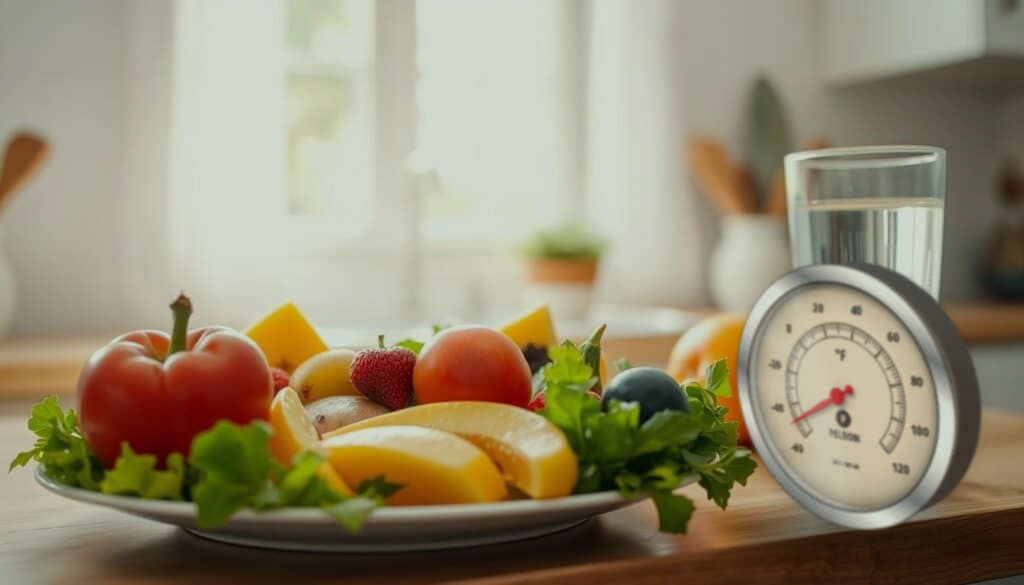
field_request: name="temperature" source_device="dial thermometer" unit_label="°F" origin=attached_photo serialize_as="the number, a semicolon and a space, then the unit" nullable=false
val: -50; °F
